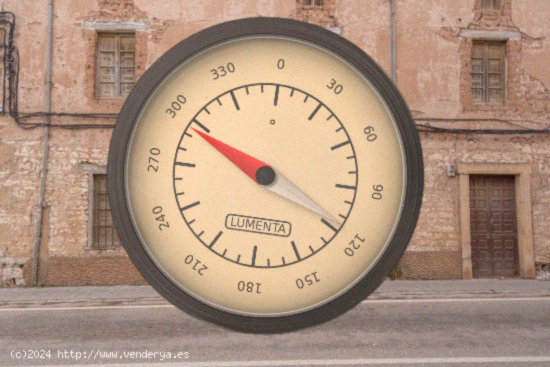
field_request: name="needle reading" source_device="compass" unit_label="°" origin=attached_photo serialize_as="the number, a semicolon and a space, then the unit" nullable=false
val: 295; °
